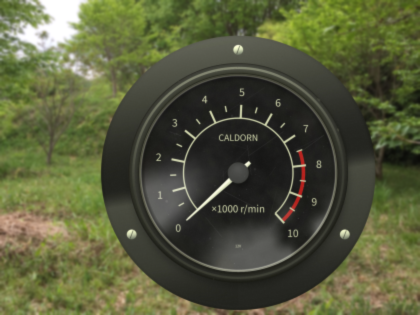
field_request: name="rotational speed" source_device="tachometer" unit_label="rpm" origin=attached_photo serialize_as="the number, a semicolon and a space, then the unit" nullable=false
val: 0; rpm
